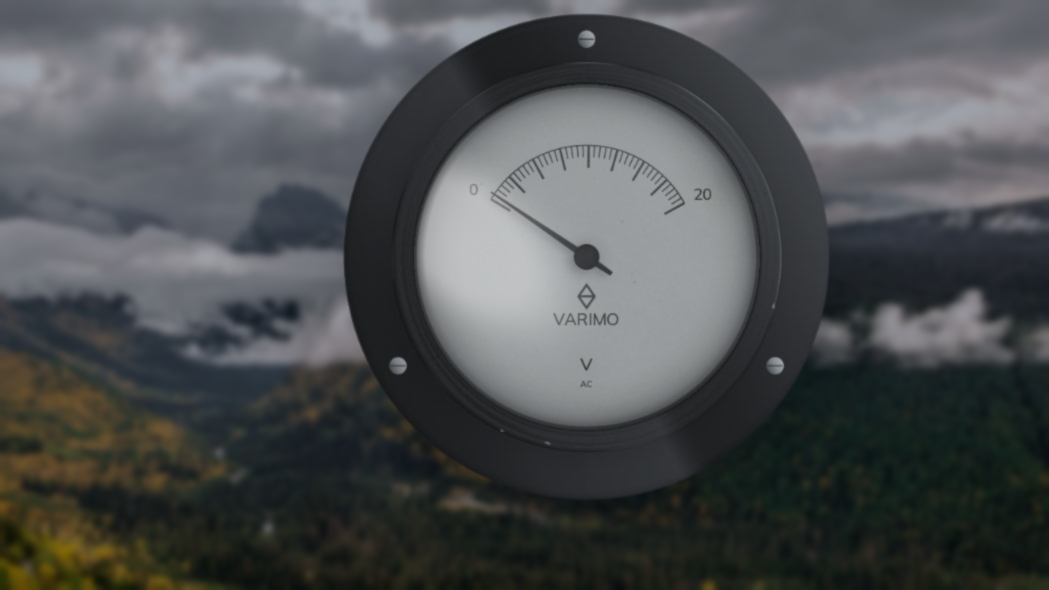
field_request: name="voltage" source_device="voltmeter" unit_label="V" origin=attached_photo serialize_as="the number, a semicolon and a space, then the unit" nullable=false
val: 0.5; V
